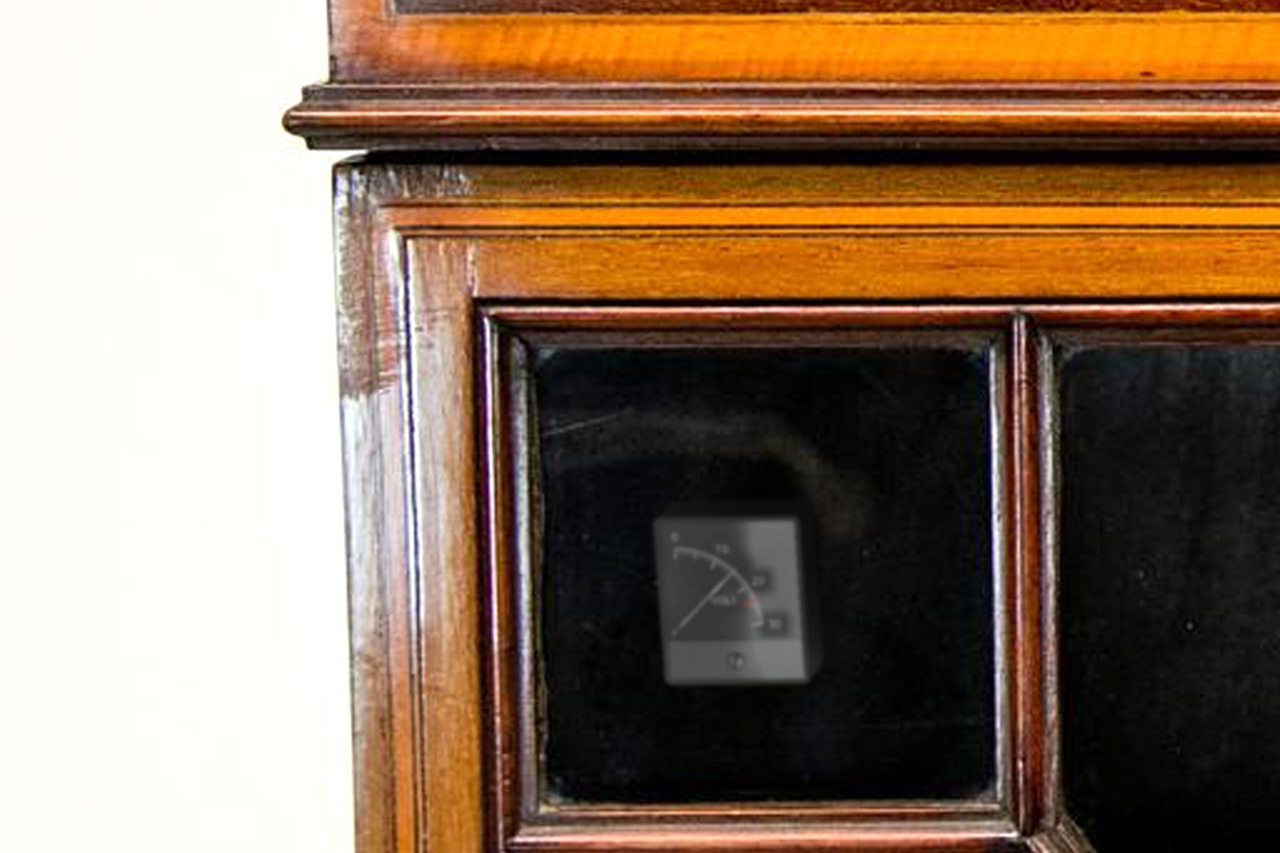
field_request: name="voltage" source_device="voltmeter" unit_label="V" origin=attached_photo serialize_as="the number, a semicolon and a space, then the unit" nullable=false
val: 15; V
